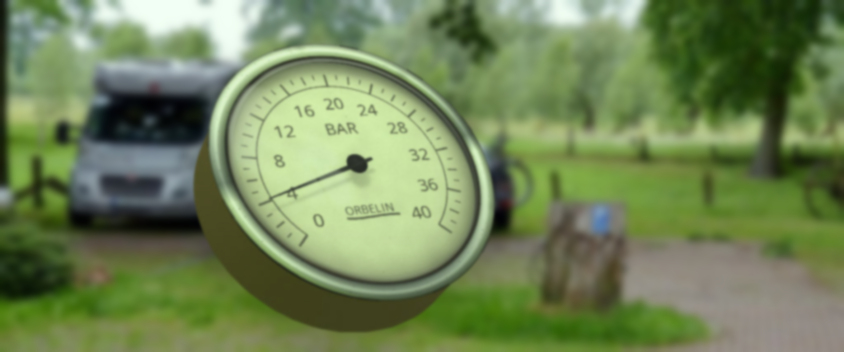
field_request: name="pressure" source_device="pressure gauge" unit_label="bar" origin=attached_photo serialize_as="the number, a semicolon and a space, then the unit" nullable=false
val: 4; bar
